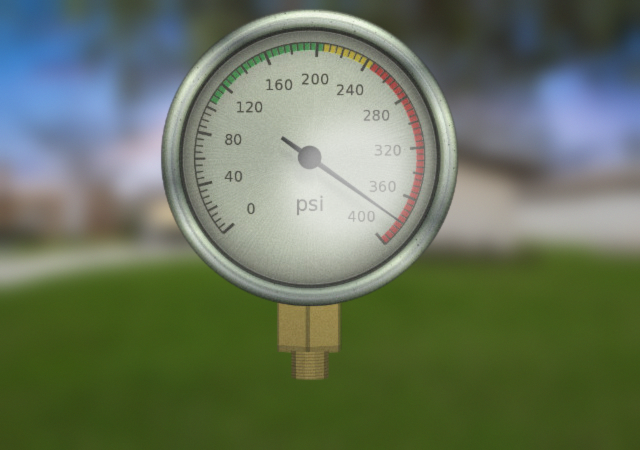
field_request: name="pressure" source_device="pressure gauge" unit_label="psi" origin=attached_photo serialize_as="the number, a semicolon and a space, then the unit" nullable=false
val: 380; psi
